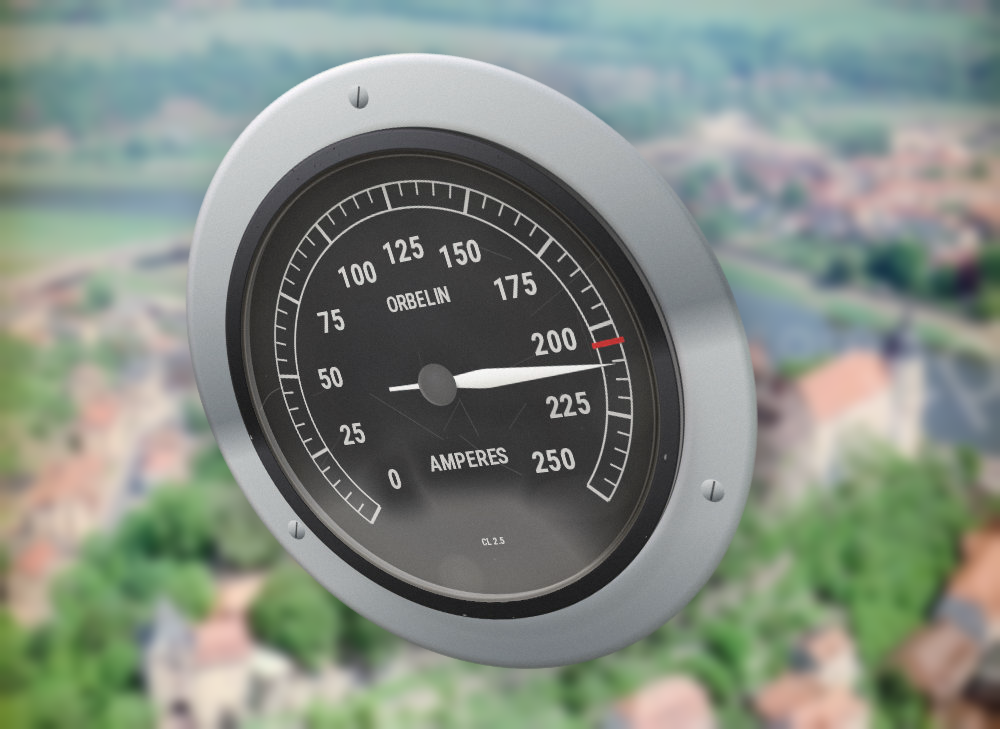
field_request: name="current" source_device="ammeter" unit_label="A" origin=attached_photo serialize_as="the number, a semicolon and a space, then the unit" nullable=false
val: 210; A
